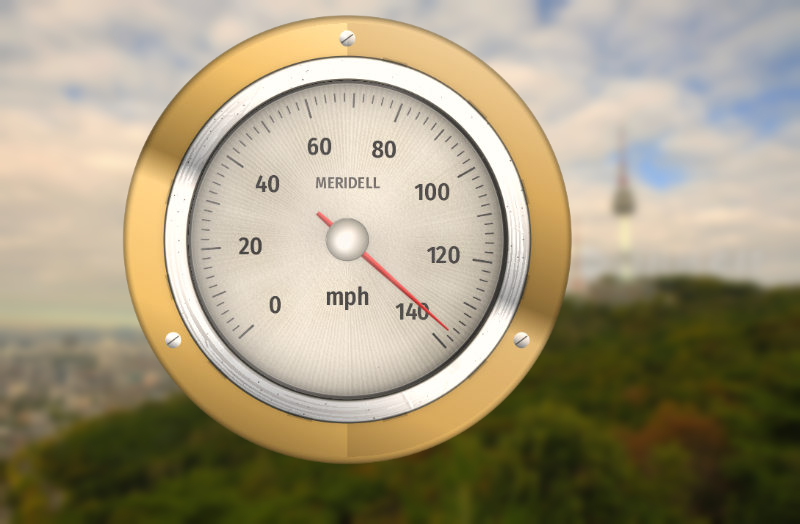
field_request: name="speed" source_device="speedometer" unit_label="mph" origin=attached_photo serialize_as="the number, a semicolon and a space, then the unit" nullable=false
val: 137; mph
